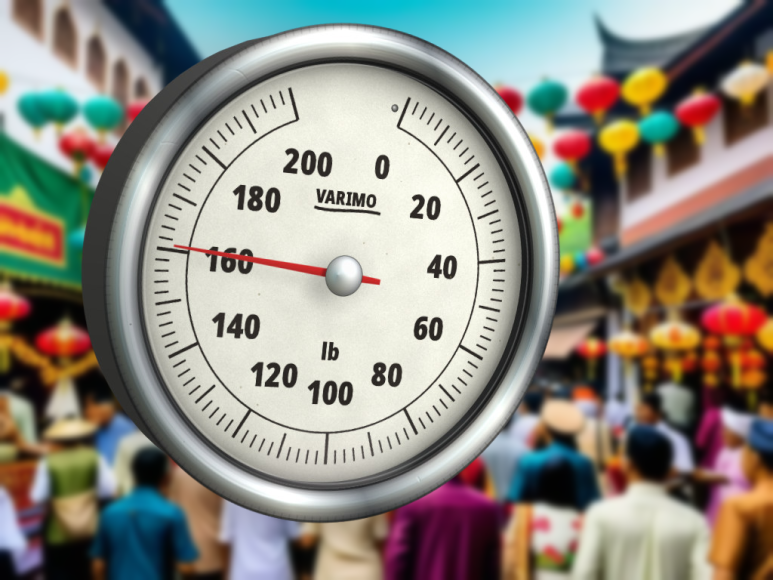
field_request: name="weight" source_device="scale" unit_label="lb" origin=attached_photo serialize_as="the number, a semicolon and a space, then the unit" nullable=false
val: 161; lb
